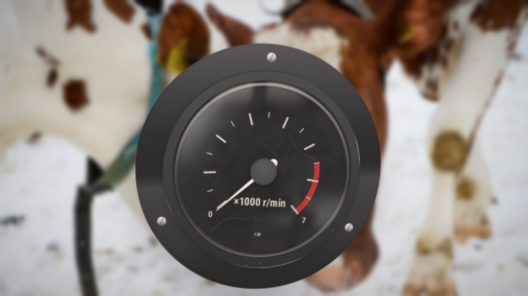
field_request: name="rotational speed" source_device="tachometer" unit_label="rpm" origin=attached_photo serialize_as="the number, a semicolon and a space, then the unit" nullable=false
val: 0; rpm
